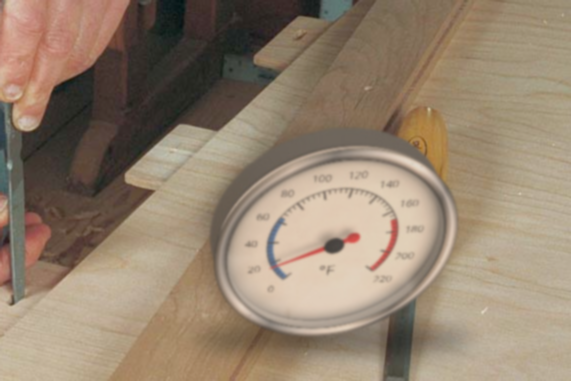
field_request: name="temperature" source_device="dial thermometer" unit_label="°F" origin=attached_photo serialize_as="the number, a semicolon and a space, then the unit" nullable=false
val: 20; °F
